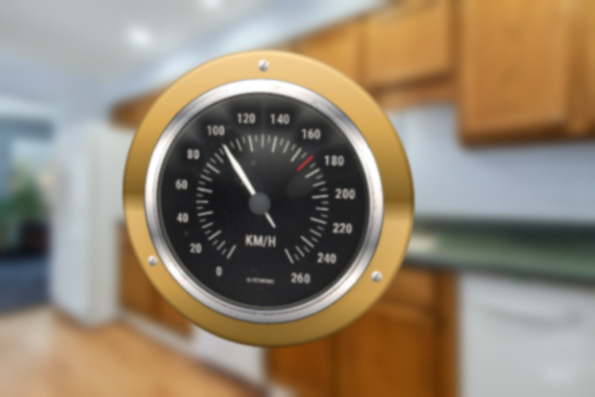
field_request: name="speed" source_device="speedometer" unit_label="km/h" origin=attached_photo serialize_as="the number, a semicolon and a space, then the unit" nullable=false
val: 100; km/h
